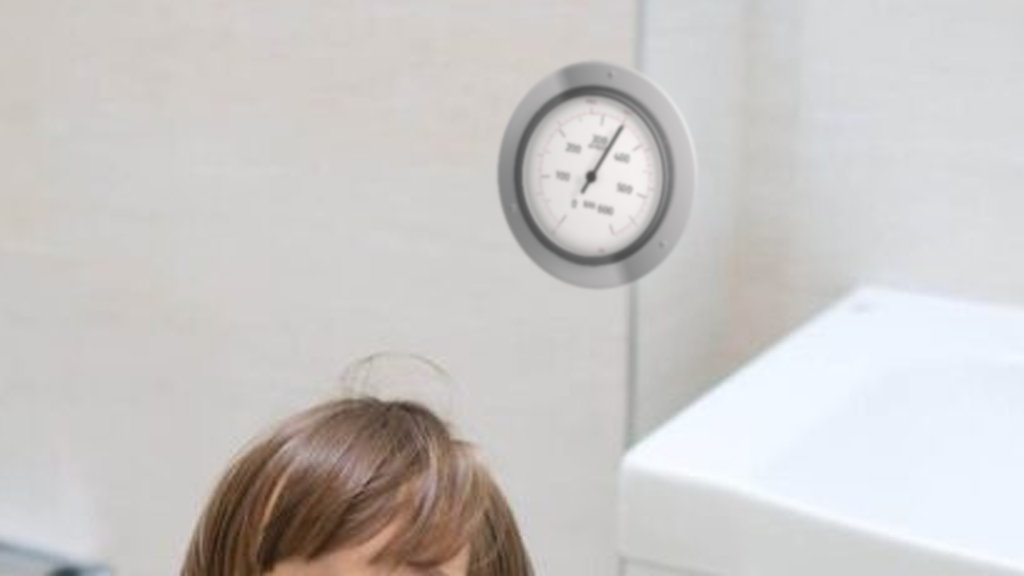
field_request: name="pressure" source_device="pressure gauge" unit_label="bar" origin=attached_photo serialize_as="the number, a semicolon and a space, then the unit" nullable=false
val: 350; bar
